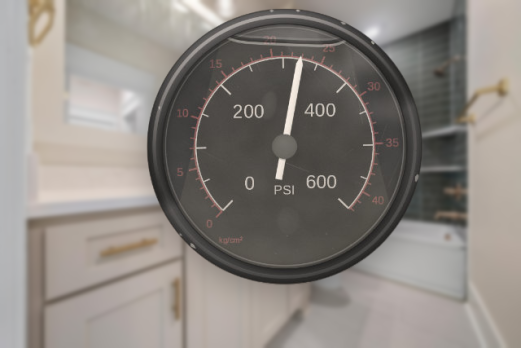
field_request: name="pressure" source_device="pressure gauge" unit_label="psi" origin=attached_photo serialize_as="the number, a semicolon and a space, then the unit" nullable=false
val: 325; psi
